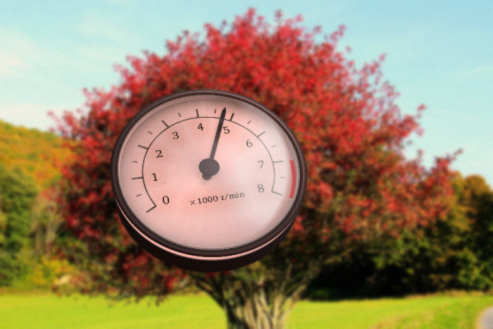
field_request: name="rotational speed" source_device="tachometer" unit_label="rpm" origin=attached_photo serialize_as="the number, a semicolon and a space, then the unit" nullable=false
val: 4750; rpm
